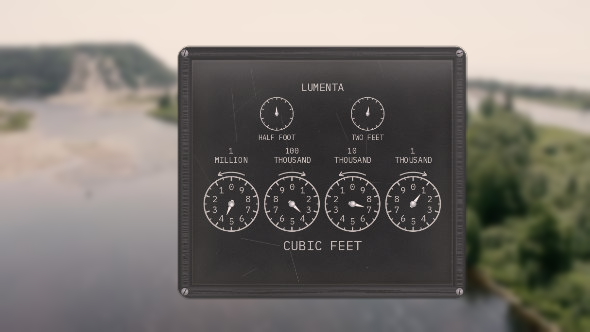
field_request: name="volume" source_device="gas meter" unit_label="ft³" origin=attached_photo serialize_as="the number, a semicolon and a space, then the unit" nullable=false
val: 437100; ft³
